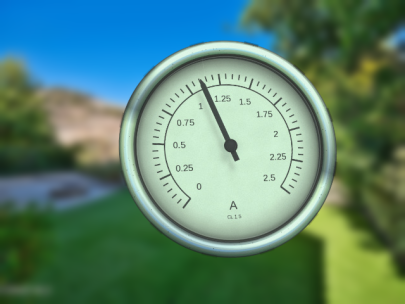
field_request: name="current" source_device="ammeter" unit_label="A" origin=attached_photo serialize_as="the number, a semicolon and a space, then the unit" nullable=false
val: 1.1; A
